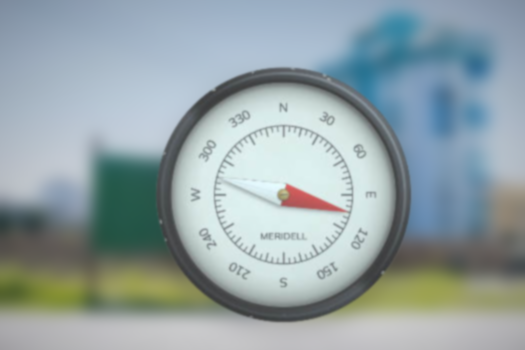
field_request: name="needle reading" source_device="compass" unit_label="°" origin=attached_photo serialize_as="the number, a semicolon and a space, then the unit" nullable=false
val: 105; °
